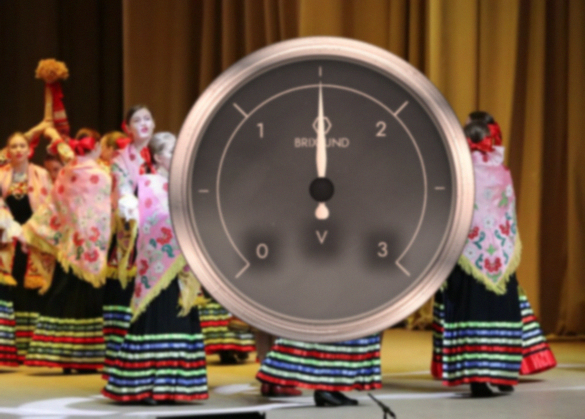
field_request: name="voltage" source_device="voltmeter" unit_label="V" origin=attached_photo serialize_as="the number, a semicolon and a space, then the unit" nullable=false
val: 1.5; V
